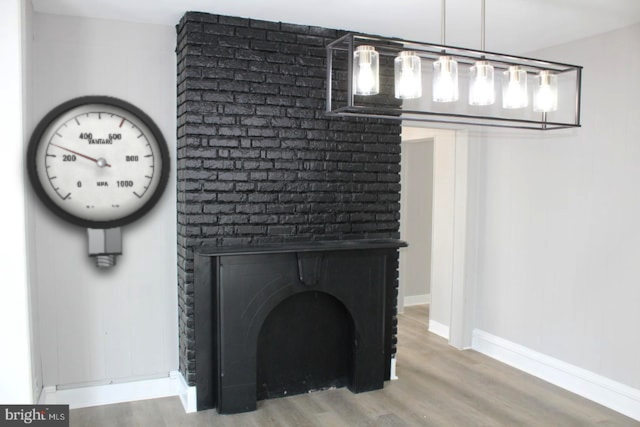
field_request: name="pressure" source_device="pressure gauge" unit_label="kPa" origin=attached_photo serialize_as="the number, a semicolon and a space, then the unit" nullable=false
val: 250; kPa
